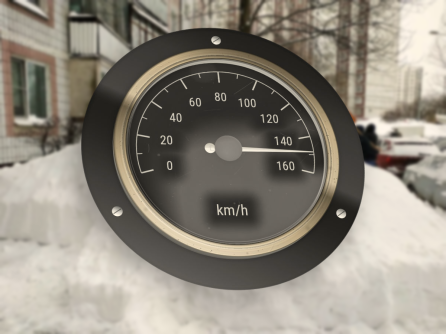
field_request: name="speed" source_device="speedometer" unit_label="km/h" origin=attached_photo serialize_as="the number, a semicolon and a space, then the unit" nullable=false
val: 150; km/h
